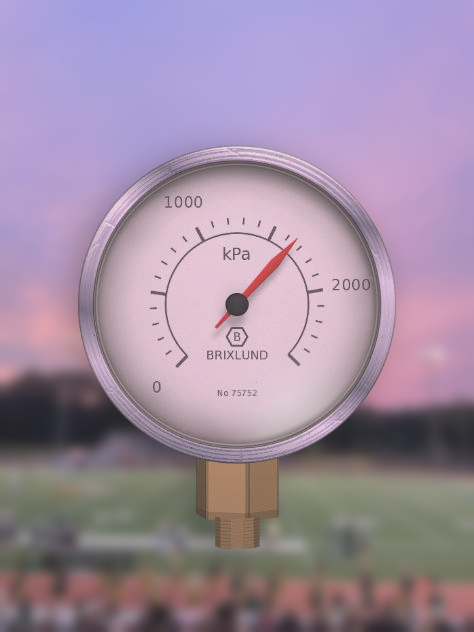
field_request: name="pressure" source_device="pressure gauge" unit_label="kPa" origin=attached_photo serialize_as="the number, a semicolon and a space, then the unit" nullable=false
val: 1650; kPa
